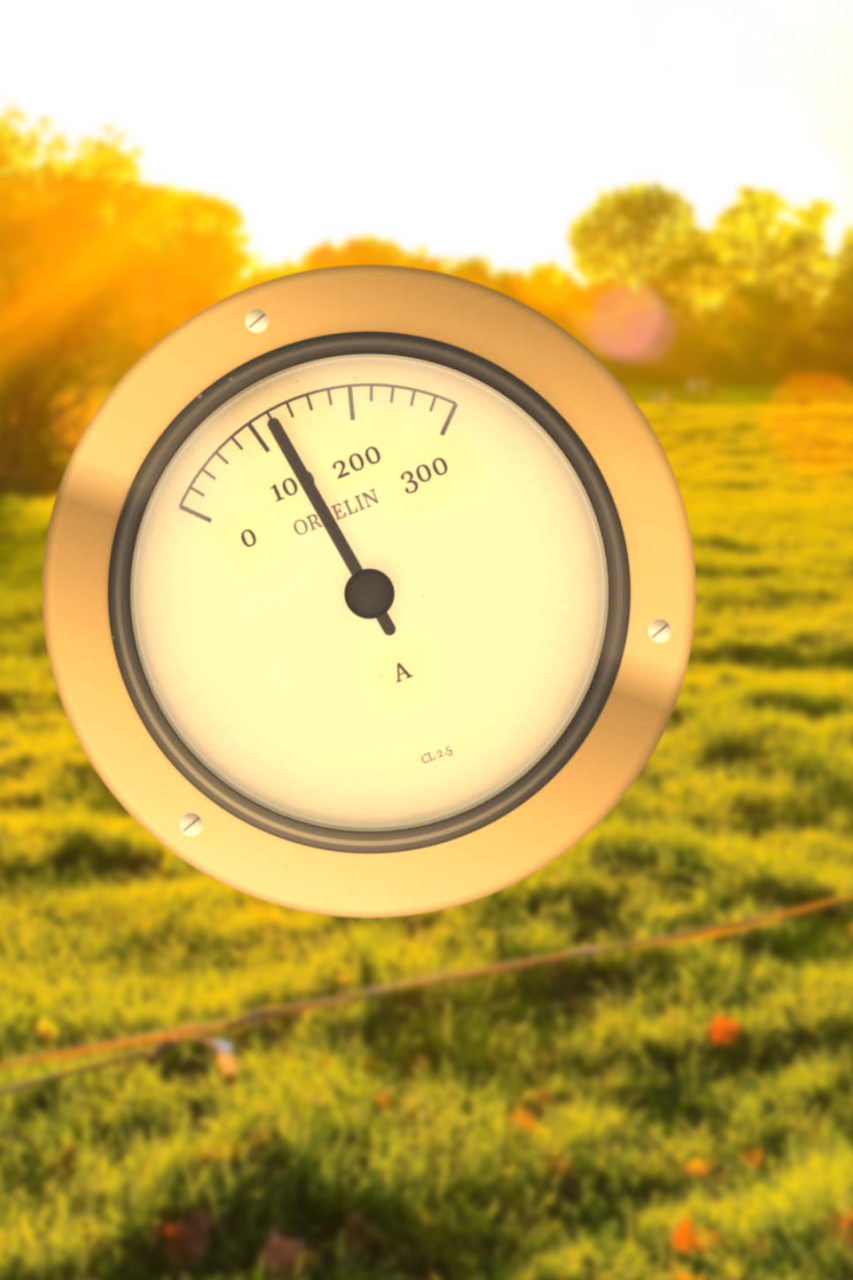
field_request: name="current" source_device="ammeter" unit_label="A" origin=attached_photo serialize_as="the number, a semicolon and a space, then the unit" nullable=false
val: 120; A
